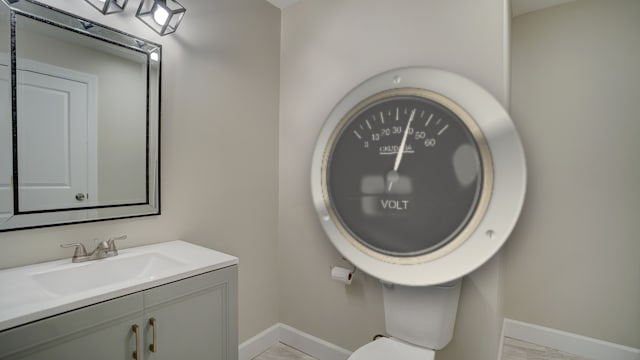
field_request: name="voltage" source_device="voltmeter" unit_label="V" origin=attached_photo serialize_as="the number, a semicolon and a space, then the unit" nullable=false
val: 40; V
